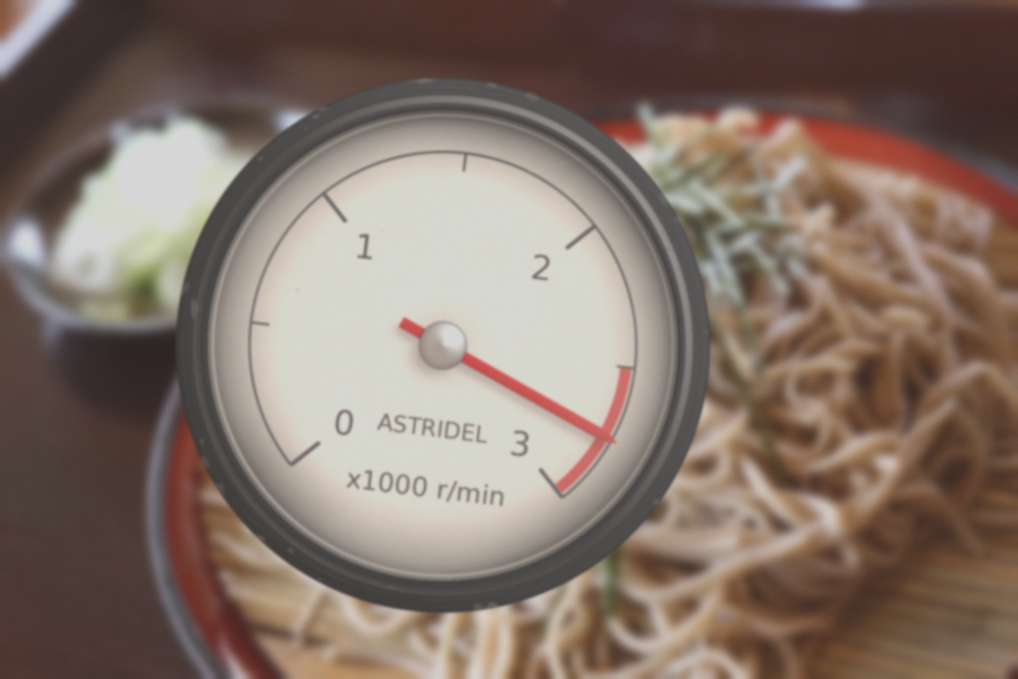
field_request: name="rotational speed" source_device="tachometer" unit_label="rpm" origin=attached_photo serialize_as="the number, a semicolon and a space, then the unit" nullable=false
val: 2750; rpm
